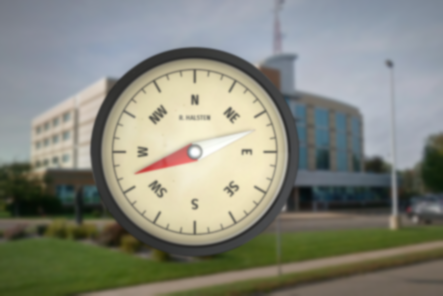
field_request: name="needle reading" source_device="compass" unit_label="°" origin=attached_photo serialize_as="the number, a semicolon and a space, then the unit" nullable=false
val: 250; °
